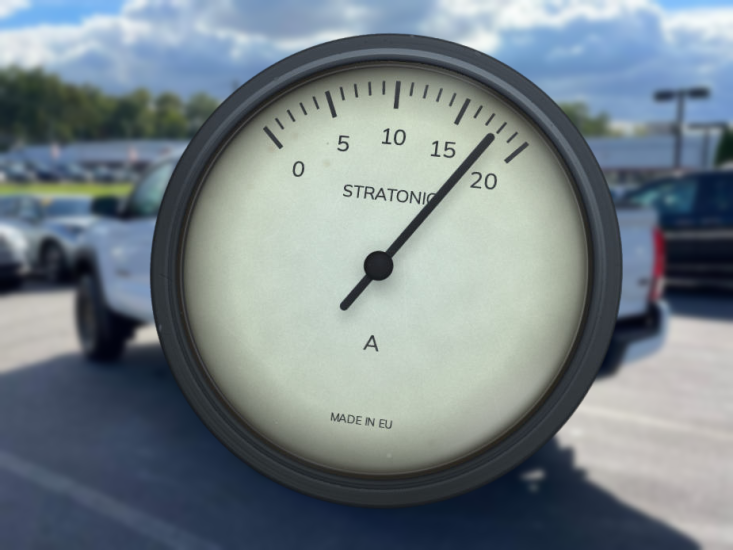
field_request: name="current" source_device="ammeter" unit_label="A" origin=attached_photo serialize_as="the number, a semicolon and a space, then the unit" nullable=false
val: 18; A
